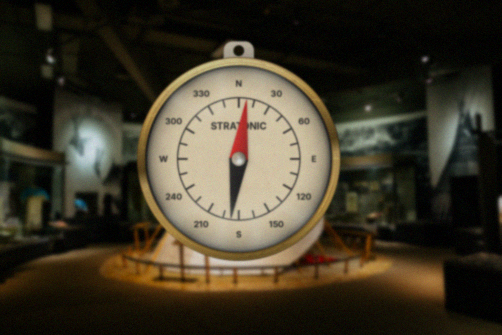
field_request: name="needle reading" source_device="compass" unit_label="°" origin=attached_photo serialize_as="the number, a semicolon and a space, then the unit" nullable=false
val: 7.5; °
